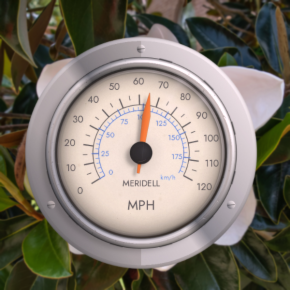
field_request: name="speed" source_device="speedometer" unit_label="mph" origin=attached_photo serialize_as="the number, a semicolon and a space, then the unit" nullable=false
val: 65; mph
